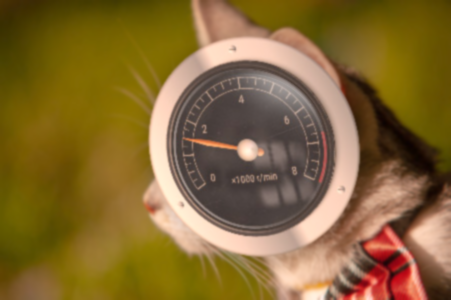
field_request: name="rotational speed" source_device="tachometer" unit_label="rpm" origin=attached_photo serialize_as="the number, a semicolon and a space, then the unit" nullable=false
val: 1500; rpm
